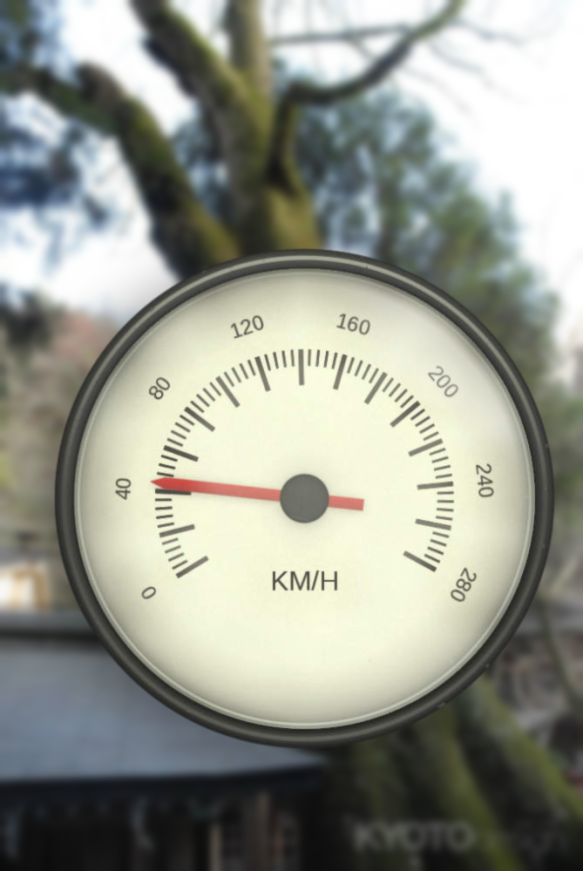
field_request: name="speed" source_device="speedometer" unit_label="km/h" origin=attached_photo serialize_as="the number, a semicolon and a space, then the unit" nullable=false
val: 44; km/h
